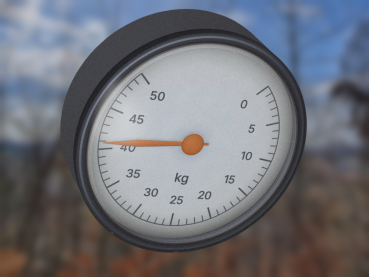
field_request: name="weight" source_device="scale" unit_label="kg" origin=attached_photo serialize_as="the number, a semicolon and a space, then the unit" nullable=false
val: 41; kg
